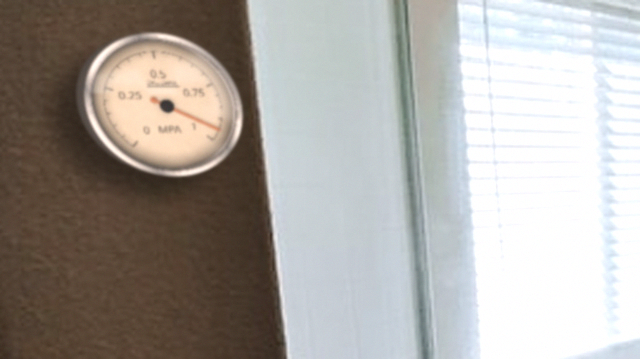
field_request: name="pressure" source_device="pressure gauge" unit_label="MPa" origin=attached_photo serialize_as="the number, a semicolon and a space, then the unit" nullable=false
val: 0.95; MPa
